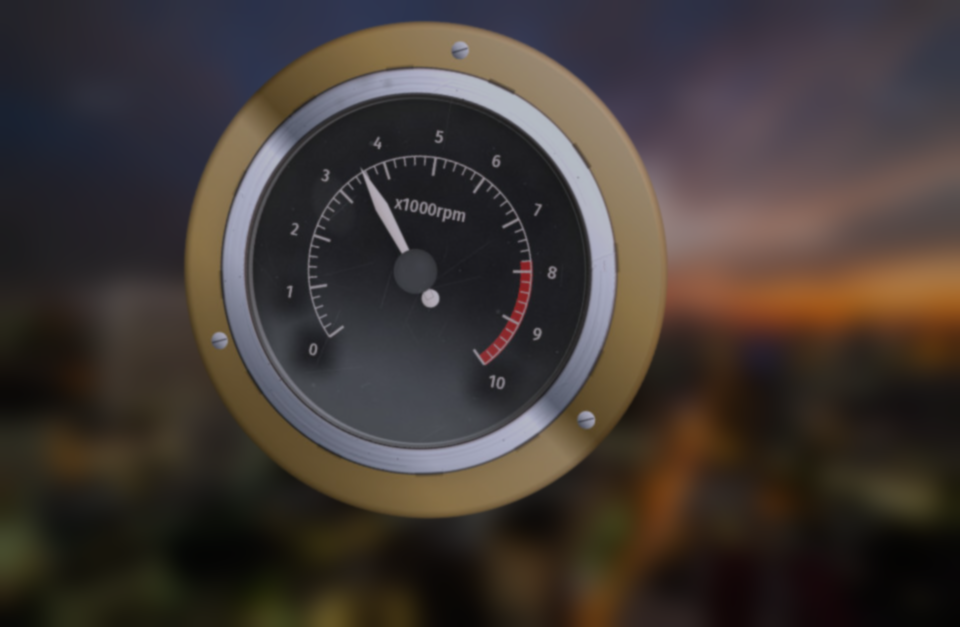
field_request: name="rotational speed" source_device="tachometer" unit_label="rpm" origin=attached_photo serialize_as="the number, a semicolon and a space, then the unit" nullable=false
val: 3600; rpm
